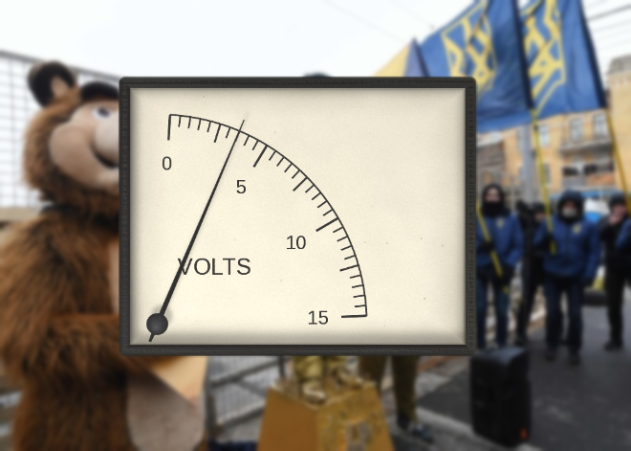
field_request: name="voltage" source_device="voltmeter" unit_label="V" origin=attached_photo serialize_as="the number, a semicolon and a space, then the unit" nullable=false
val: 3.5; V
